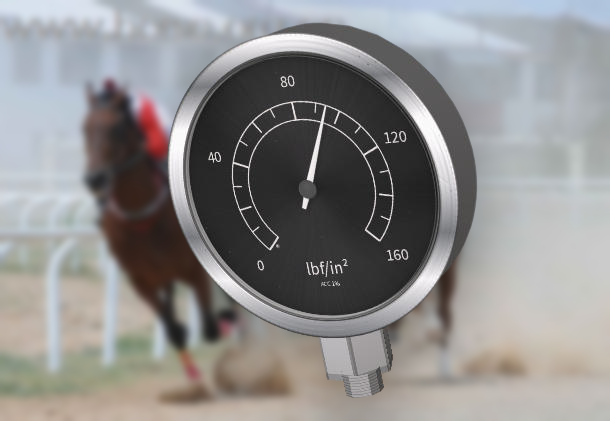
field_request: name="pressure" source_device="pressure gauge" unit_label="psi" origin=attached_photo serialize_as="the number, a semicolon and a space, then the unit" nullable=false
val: 95; psi
